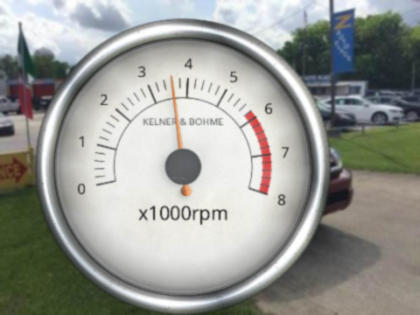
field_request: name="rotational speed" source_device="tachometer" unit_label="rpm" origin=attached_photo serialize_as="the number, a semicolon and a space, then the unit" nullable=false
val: 3600; rpm
